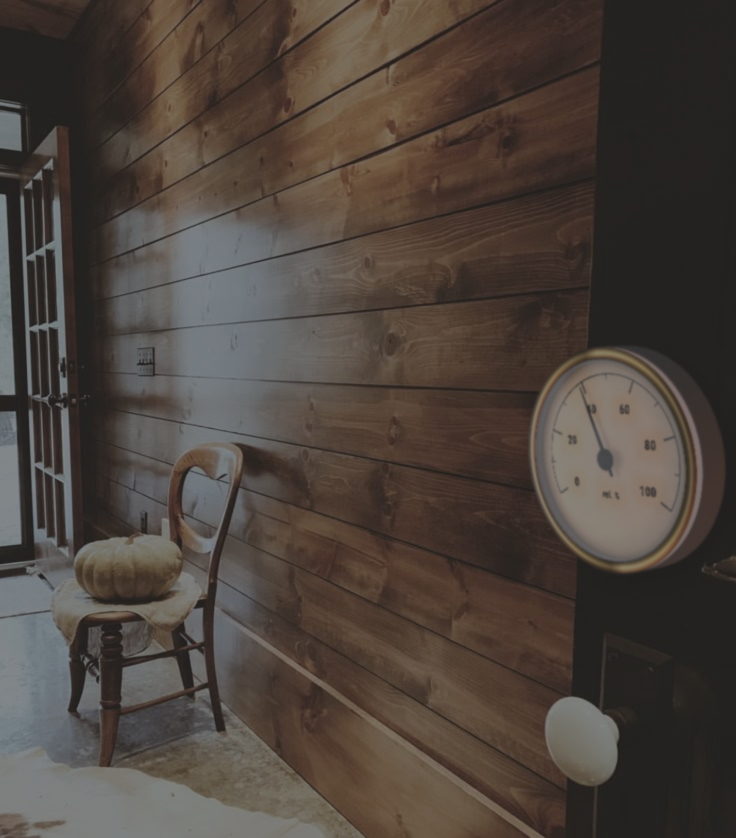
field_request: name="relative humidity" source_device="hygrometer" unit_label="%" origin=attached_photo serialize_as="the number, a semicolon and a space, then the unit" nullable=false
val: 40; %
